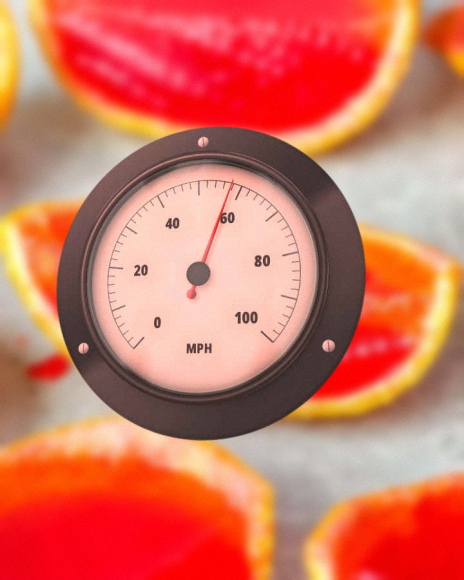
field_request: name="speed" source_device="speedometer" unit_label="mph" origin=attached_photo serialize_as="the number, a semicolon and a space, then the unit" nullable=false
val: 58; mph
